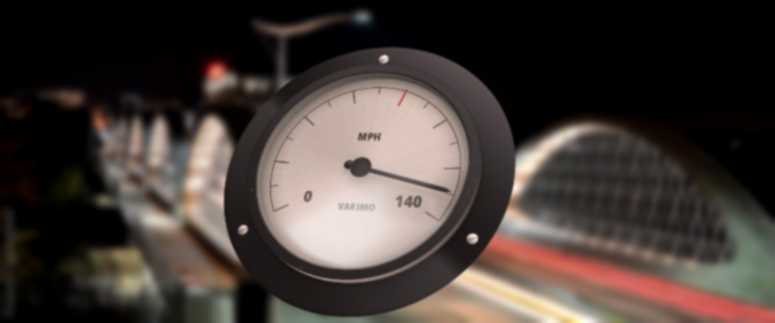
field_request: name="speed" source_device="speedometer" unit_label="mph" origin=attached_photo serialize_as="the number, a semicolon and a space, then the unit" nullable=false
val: 130; mph
